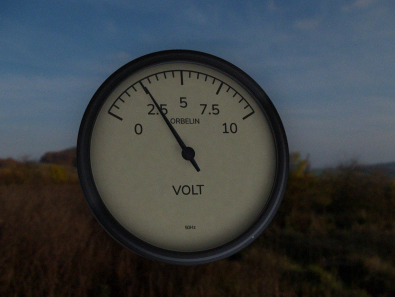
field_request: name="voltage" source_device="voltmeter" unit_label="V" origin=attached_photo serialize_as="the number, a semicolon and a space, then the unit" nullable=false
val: 2.5; V
